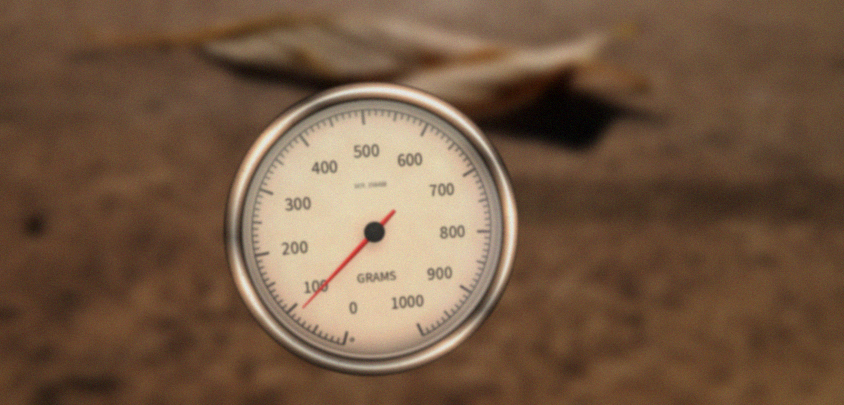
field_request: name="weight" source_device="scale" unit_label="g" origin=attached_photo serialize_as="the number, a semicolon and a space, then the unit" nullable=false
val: 90; g
